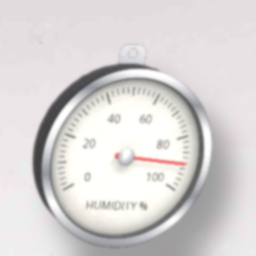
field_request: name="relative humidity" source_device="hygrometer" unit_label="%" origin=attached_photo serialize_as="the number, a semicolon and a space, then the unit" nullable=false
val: 90; %
